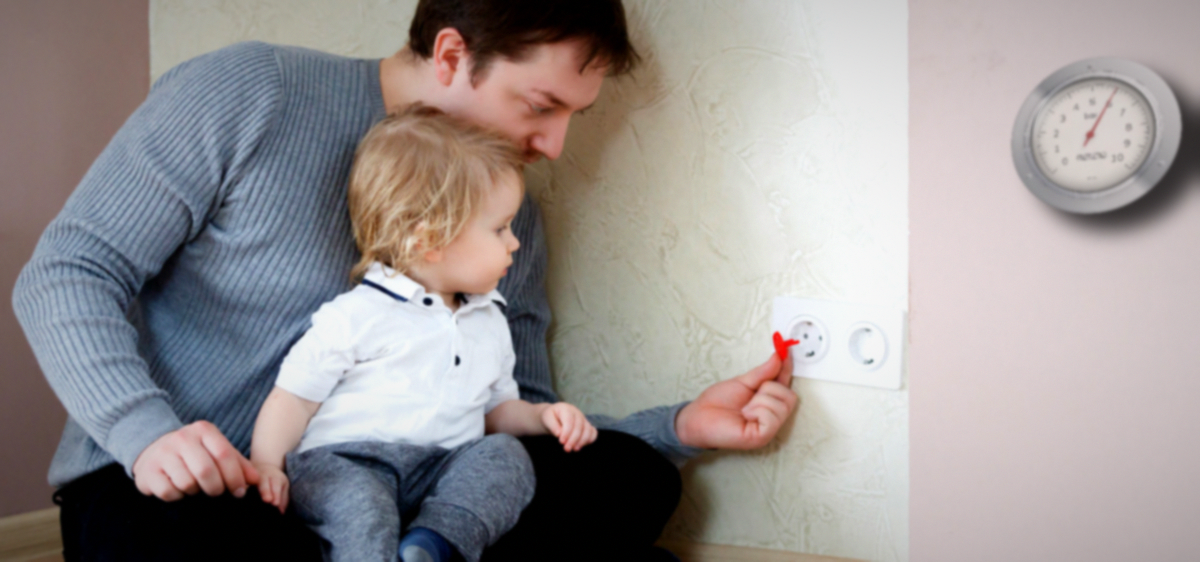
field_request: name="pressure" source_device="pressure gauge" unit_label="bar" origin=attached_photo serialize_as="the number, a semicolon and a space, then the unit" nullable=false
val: 6; bar
